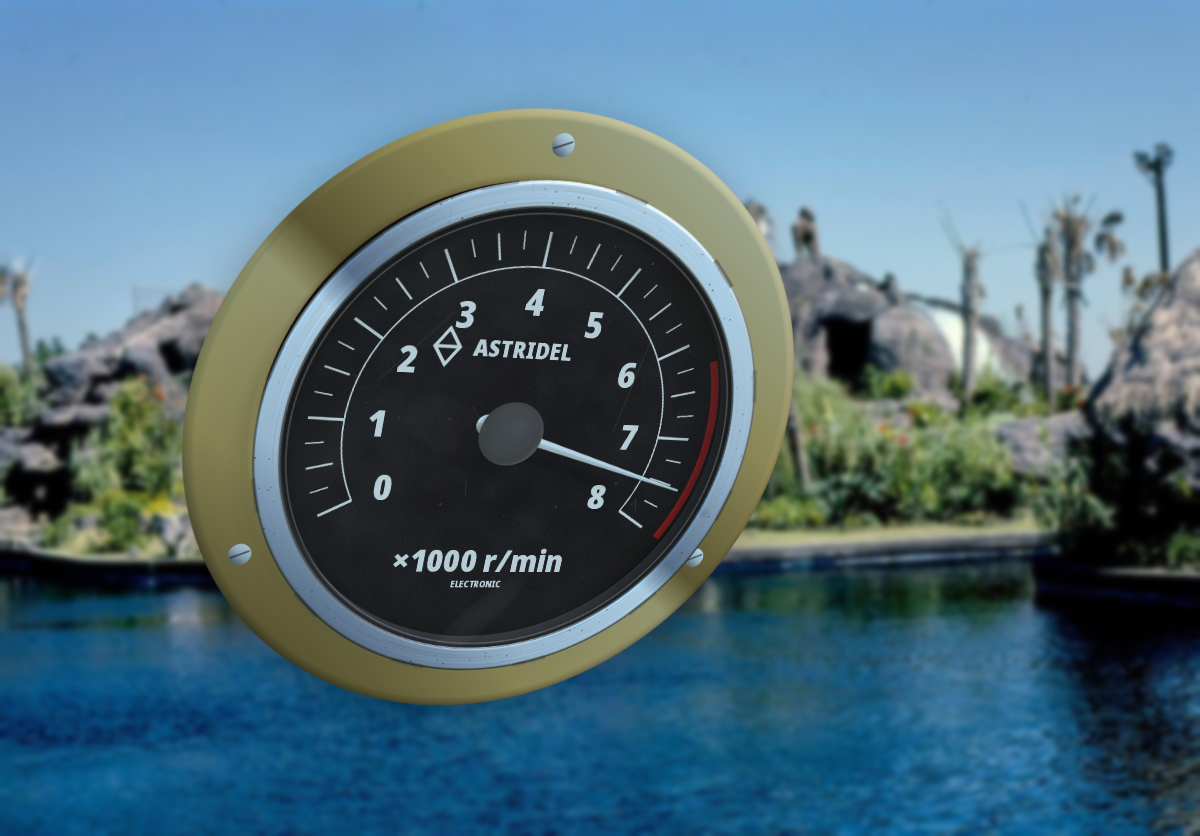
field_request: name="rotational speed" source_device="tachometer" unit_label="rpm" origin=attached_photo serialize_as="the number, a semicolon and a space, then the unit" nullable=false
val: 7500; rpm
